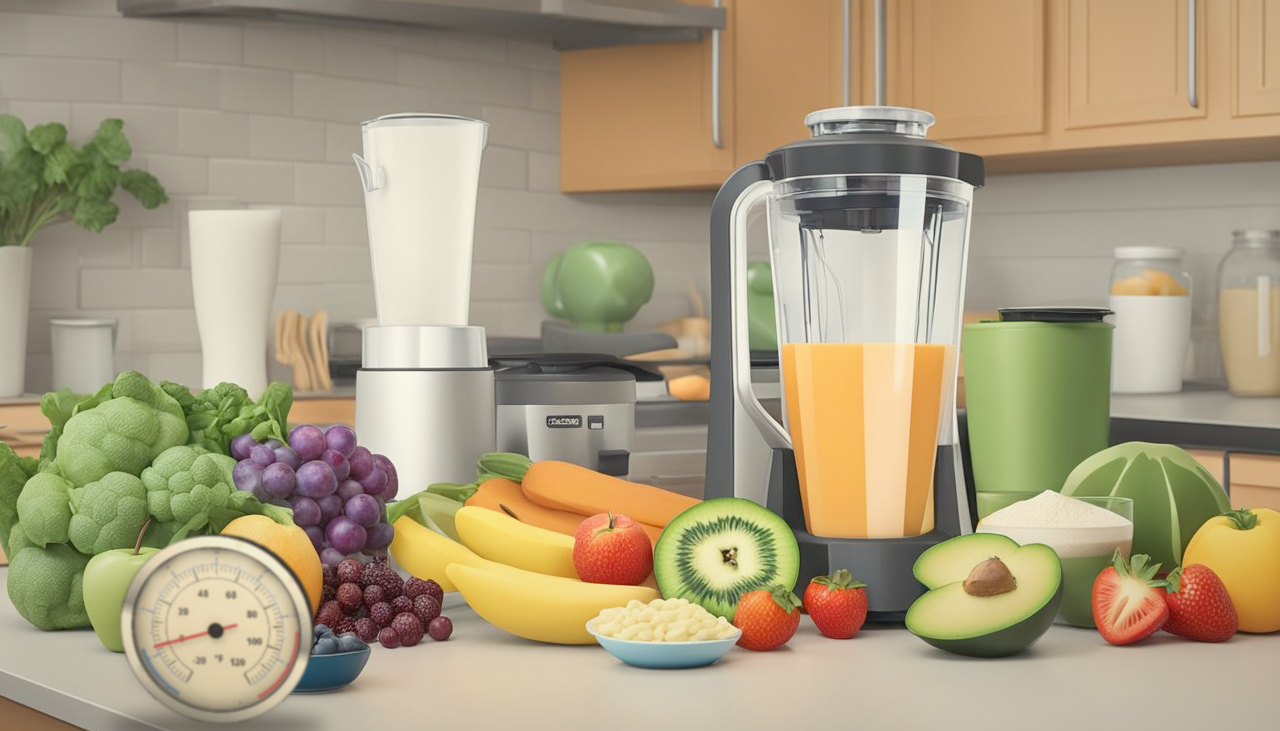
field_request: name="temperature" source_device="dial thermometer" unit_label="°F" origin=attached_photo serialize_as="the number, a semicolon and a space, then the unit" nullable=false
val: 0; °F
